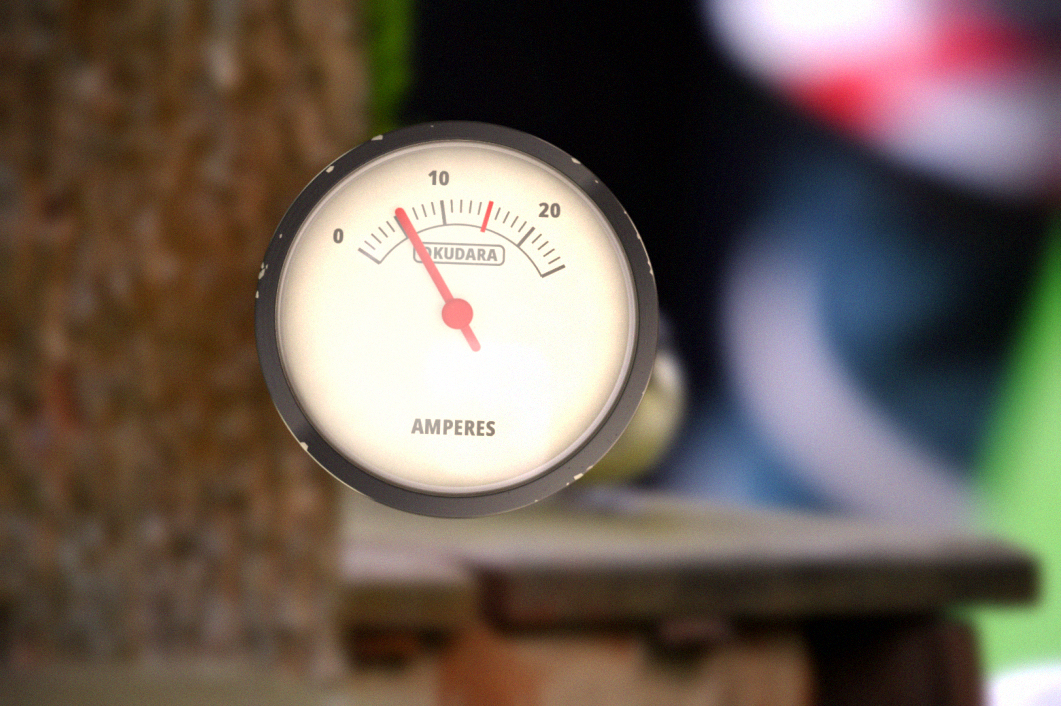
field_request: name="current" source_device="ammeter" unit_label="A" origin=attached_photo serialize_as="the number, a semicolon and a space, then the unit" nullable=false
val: 5.5; A
